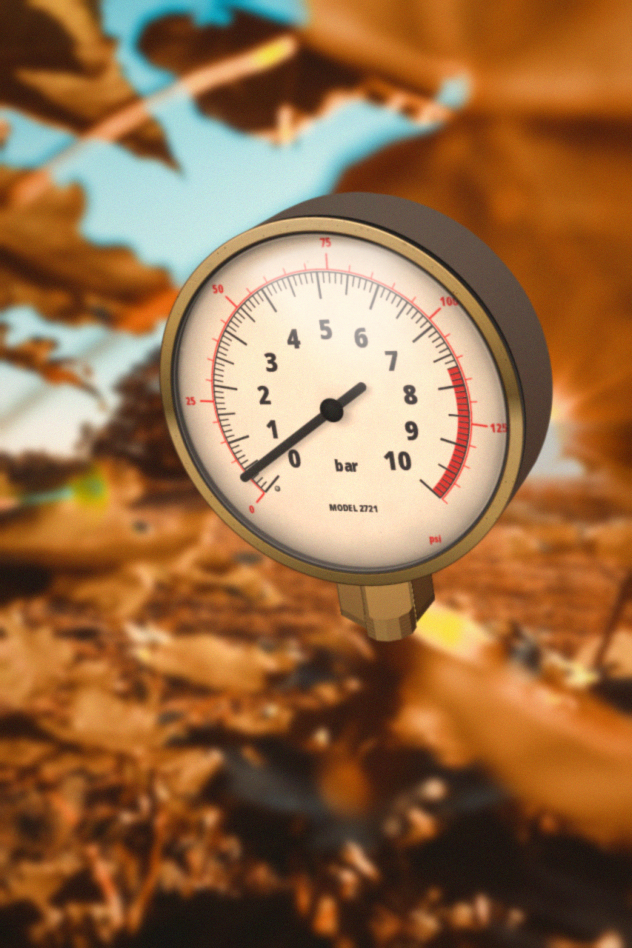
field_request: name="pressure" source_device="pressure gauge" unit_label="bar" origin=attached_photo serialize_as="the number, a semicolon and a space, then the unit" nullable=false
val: 0.4; bar
